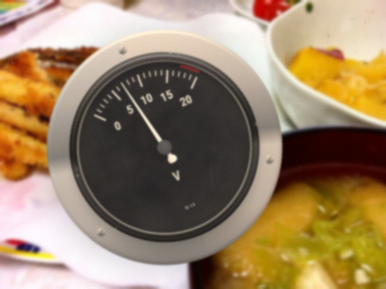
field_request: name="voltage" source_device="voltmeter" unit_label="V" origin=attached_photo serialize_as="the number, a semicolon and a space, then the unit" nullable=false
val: 7; V
